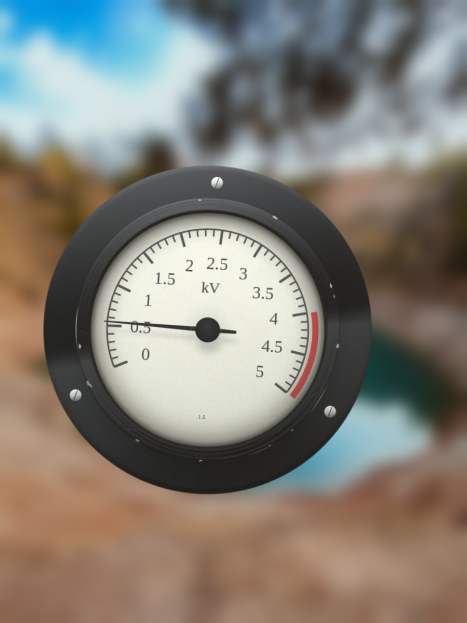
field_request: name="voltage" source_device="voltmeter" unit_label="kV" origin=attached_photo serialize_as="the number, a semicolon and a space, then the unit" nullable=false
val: 0.55; kV
